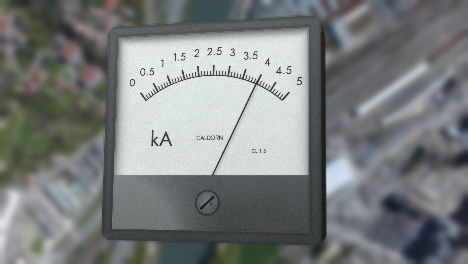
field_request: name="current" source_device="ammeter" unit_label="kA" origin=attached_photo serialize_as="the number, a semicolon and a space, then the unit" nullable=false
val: 4; kA
